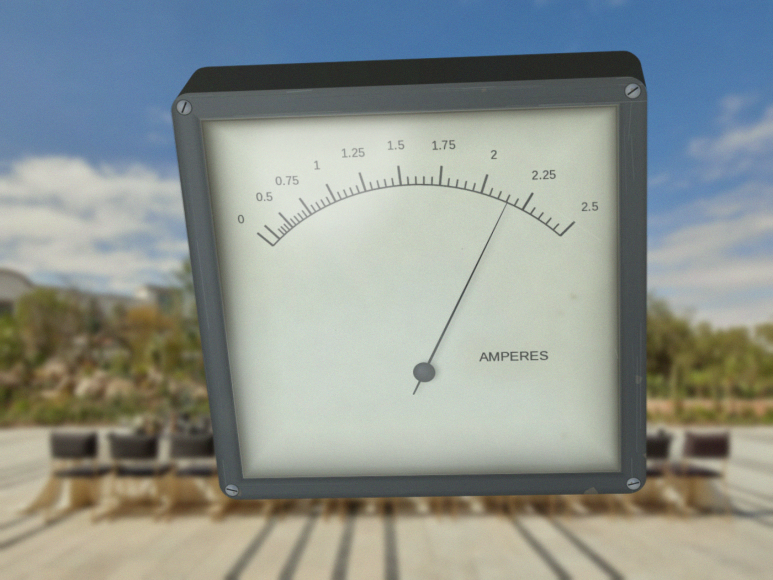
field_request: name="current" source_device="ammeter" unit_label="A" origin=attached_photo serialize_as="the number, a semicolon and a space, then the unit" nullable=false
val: 2.15; A
